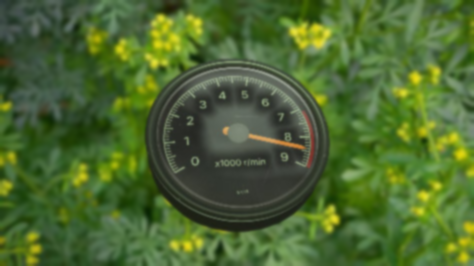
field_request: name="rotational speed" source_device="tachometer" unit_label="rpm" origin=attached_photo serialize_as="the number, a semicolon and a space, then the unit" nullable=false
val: 8500; rpm
